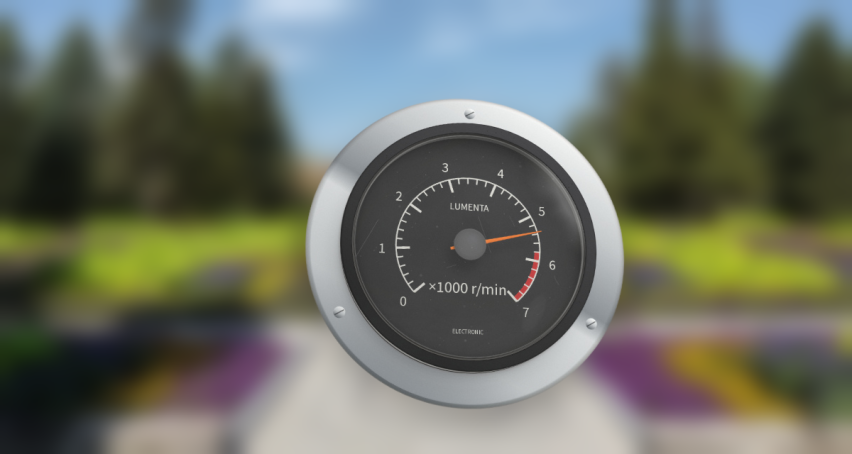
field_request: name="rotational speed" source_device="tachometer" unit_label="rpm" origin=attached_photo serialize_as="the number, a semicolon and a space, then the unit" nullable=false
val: 5400; rpm
